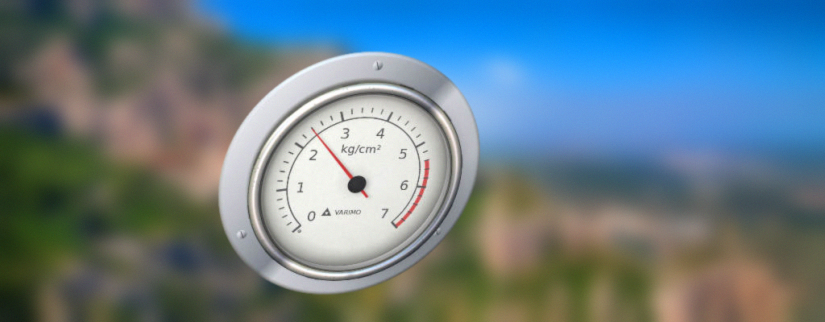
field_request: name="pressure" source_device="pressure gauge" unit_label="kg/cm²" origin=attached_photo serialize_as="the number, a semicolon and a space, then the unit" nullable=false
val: 2.4; kg/cm²
